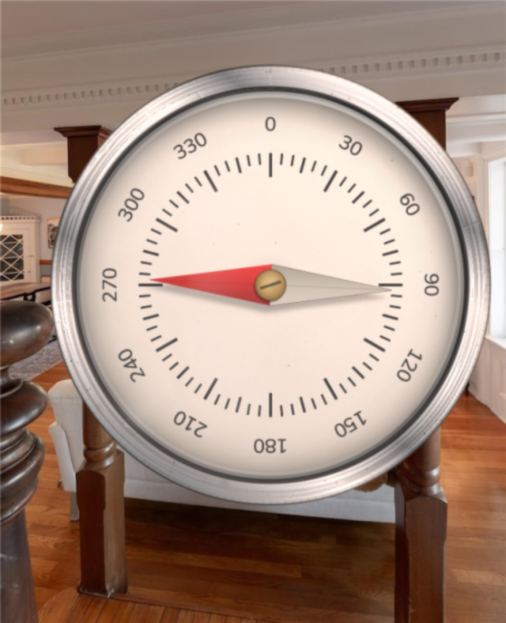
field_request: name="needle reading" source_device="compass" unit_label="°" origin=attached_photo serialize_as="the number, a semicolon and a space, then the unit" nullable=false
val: 272.5; °
